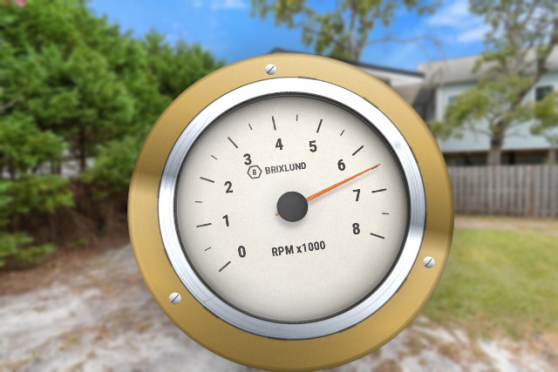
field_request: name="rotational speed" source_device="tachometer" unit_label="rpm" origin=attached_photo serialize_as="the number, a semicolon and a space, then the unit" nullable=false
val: 6500; rpm
